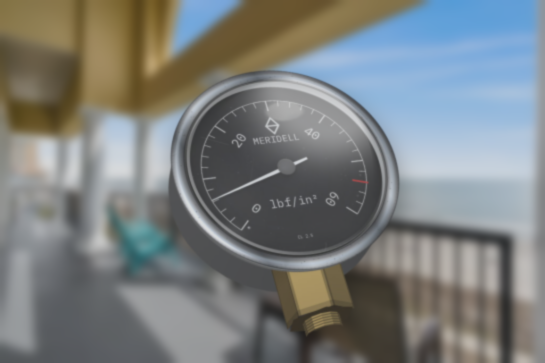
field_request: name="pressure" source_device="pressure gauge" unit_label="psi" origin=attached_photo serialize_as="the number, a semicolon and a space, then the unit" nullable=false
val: 6; psi
